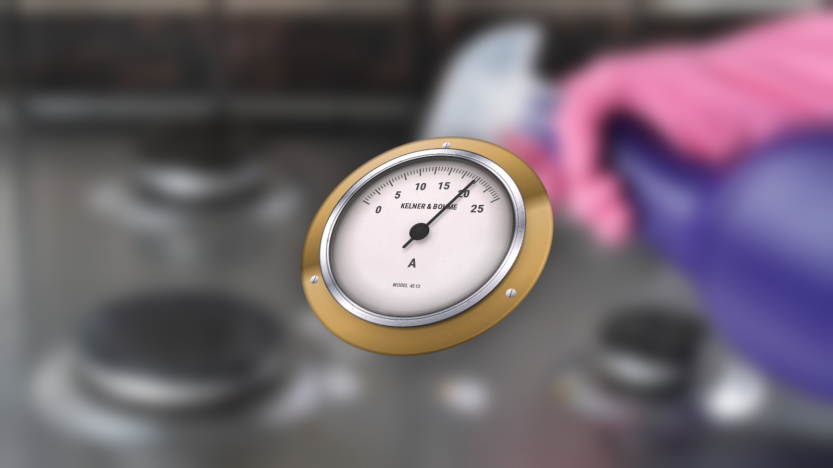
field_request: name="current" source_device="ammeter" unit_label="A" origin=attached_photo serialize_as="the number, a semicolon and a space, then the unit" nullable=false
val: 20; A
